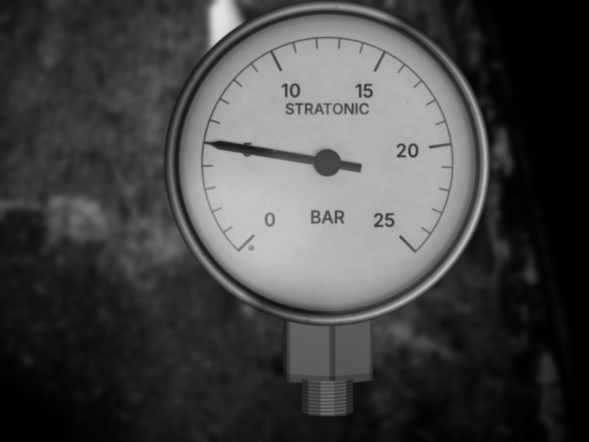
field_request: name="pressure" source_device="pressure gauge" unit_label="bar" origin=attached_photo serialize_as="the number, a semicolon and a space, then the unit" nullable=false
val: 5; bar
